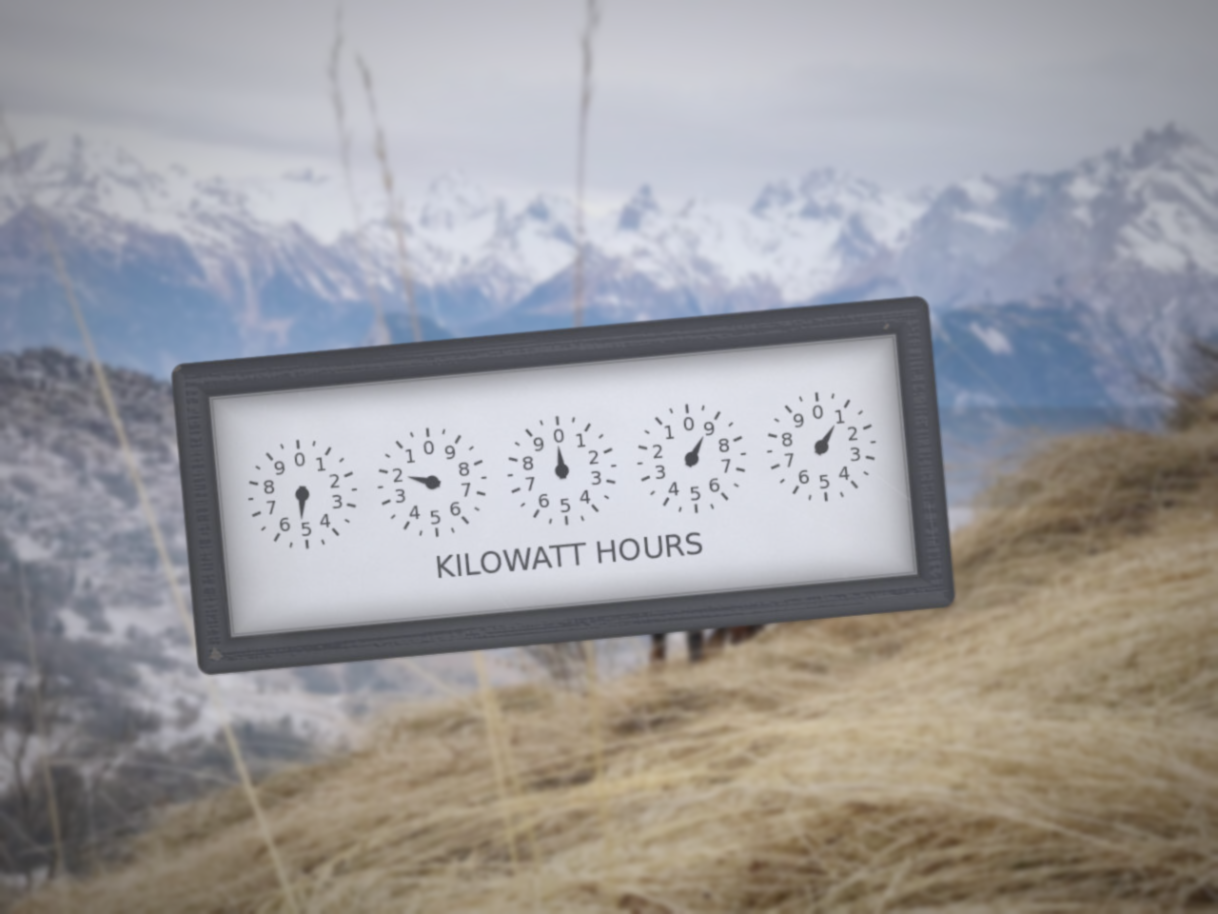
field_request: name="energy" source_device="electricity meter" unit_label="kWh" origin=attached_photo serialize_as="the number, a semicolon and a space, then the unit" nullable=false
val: 51991; kWh
